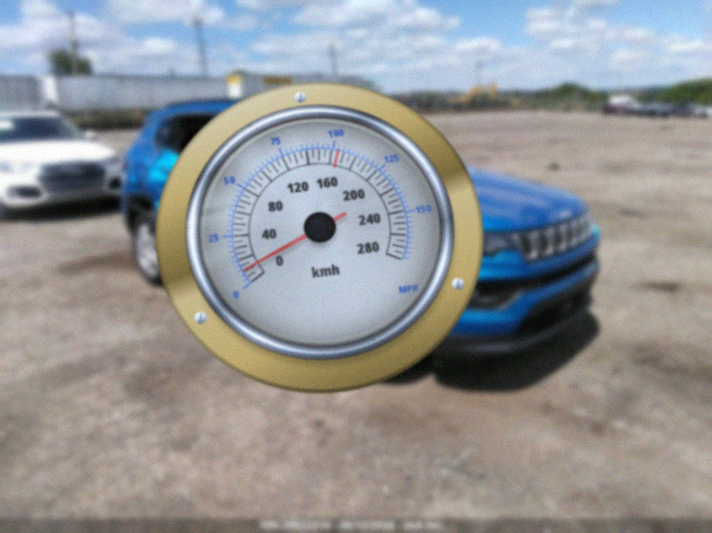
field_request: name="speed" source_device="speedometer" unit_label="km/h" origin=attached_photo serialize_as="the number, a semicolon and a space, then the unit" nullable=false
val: 10; km/h
